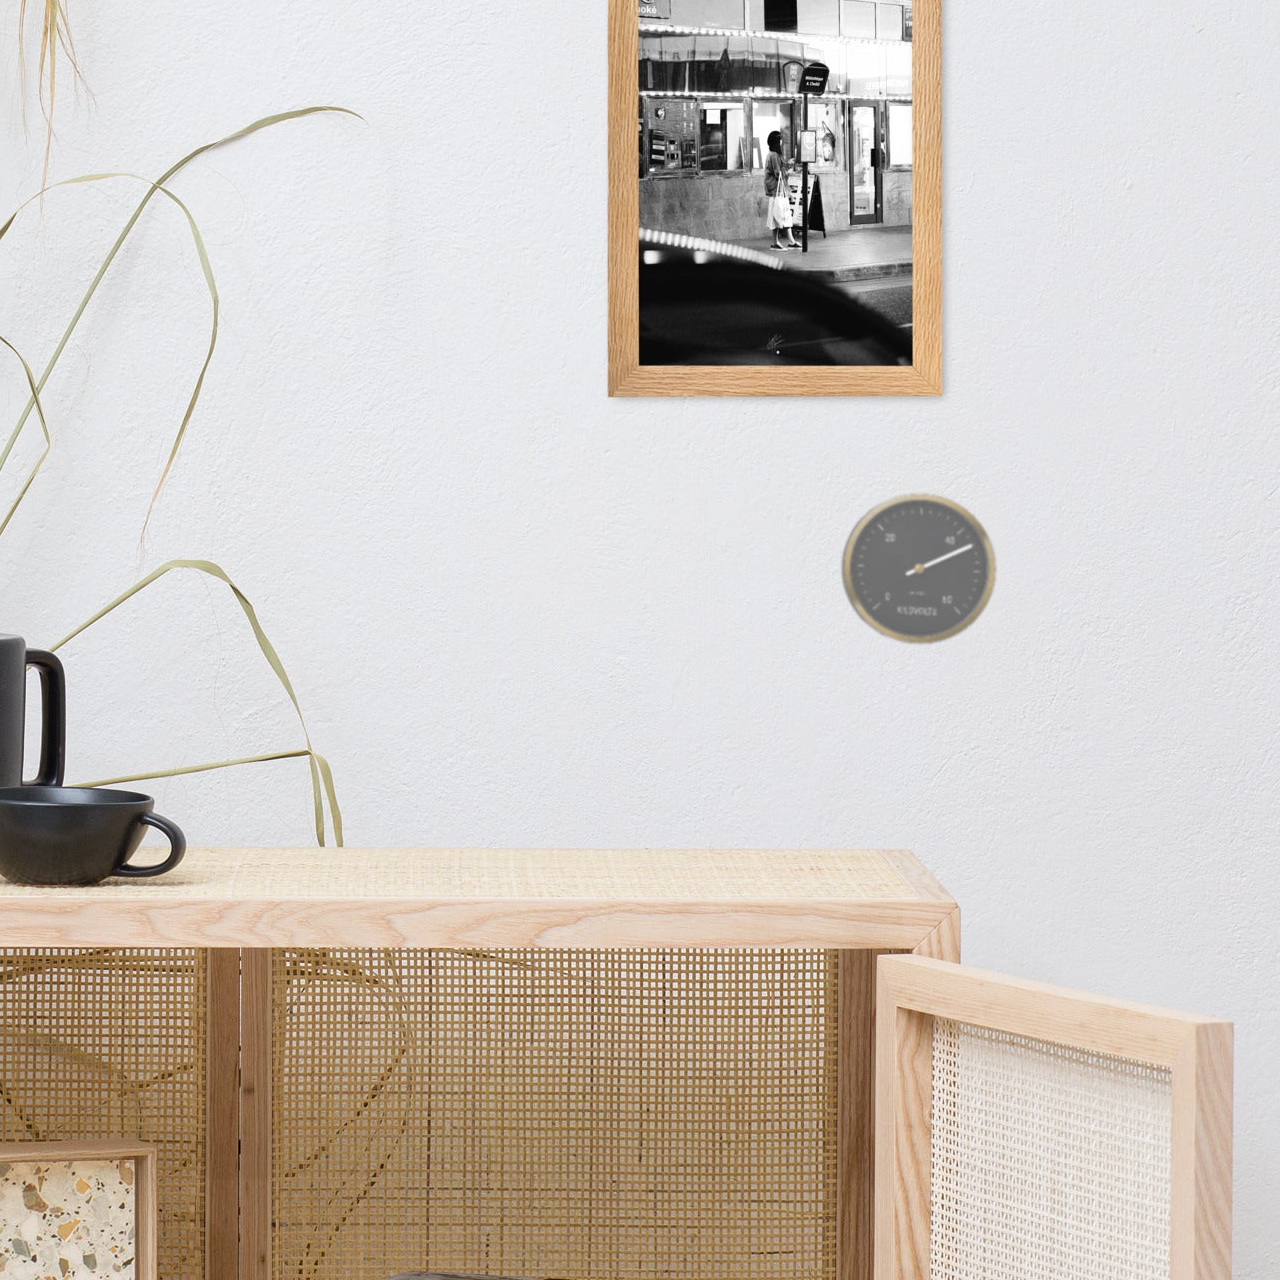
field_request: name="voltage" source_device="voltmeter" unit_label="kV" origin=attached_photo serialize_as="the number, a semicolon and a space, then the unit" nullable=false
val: 44; kV
